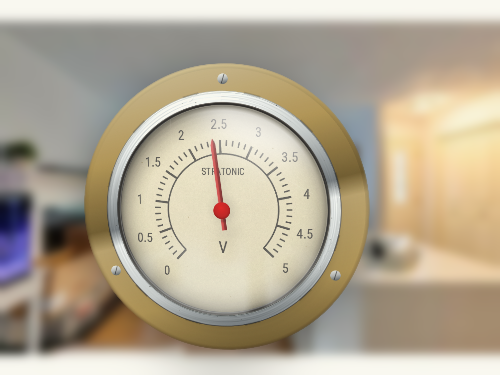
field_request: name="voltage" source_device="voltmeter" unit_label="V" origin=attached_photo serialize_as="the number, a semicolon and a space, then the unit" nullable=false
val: 2.4; V
